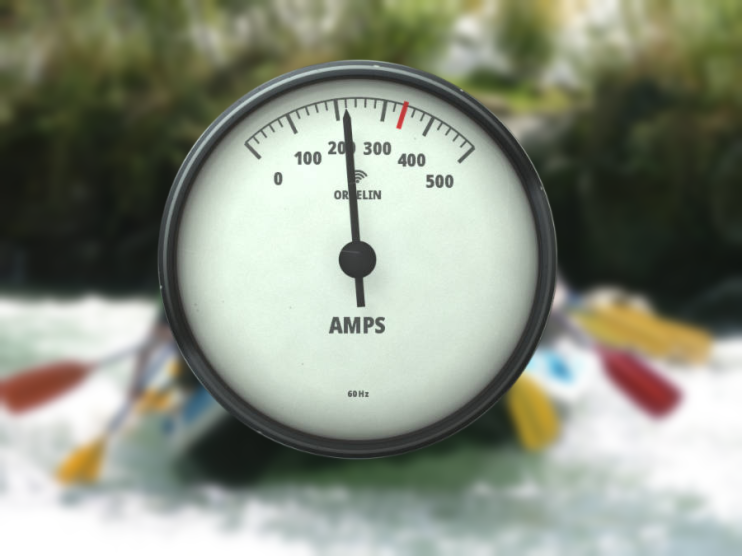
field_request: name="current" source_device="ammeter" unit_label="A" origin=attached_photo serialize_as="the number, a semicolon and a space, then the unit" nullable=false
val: 220; A
